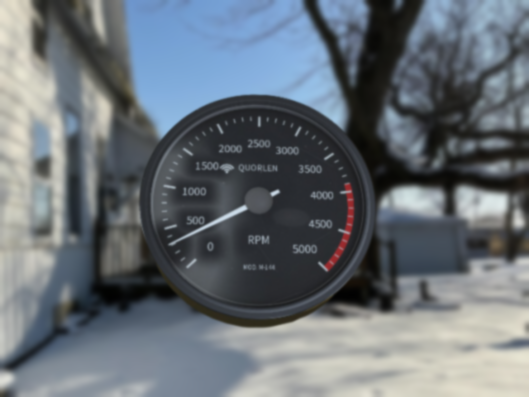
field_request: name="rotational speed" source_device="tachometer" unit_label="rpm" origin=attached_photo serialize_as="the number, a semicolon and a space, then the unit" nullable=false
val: 300; rpm
